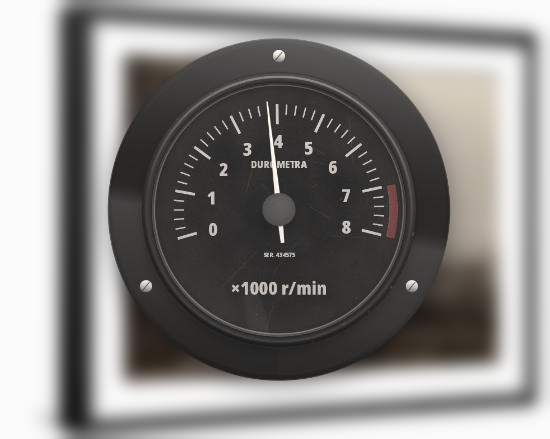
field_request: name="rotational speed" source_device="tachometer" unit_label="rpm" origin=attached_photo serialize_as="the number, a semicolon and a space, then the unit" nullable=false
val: 3800; rpm
